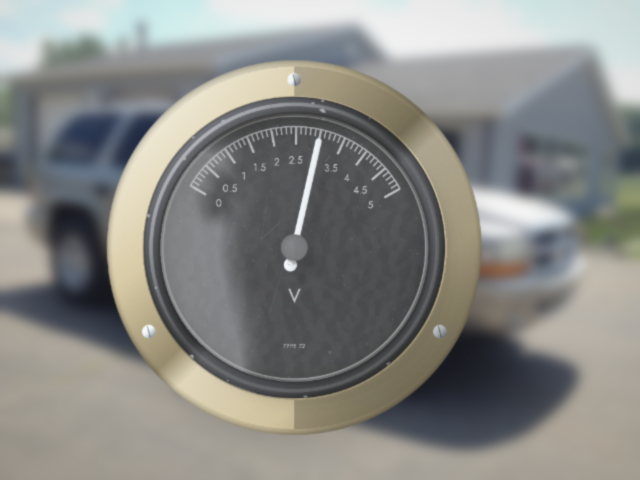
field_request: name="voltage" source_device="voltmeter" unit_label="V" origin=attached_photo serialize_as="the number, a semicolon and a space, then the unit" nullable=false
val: 3; V
